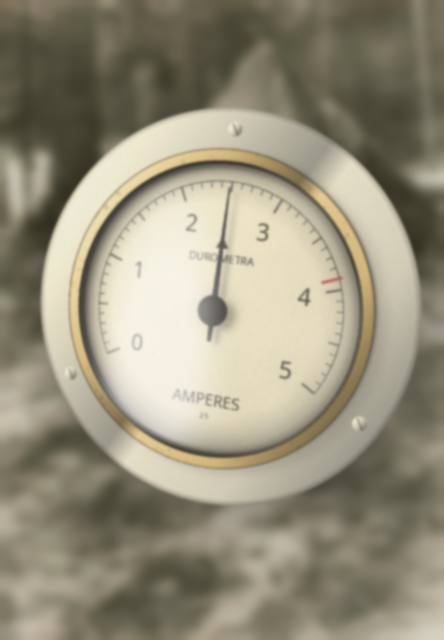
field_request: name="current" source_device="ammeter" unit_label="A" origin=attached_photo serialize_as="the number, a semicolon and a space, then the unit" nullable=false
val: 2.5; A
